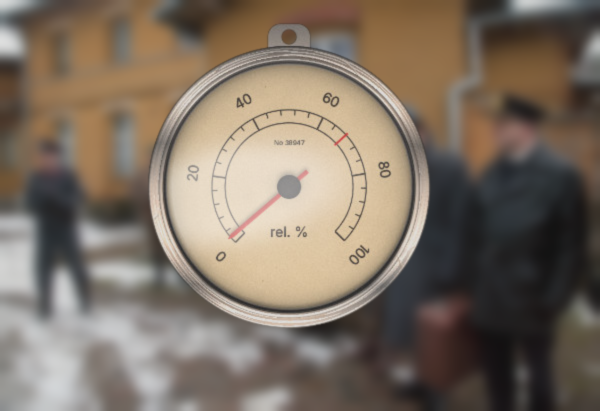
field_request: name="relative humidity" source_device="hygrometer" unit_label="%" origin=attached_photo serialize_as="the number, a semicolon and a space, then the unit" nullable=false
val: 2; %
